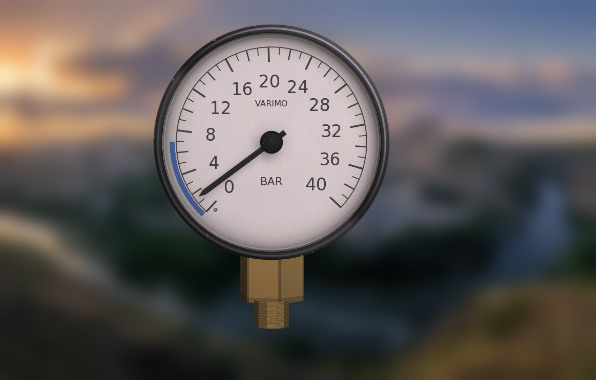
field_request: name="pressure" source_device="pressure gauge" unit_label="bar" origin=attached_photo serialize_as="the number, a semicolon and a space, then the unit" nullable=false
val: 1.5; bar
